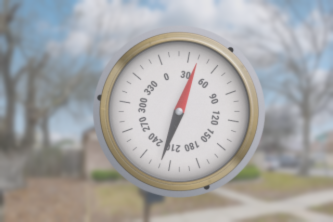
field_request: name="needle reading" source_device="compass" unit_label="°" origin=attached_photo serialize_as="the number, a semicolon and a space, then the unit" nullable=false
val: 40; °
